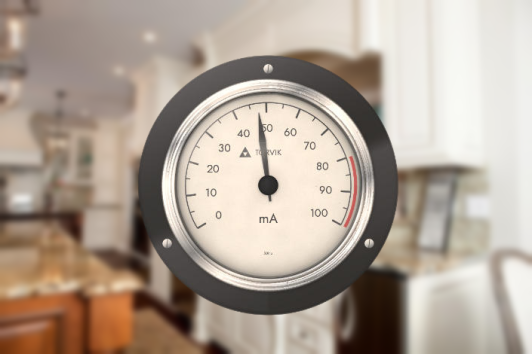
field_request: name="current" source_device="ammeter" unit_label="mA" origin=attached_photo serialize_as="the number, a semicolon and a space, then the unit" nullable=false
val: 47.5; mA
